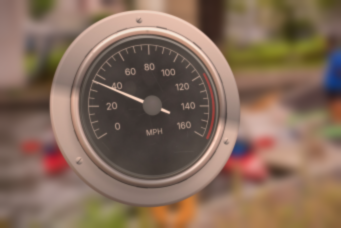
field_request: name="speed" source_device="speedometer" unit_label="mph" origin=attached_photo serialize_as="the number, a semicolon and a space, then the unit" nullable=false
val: 35; mph
